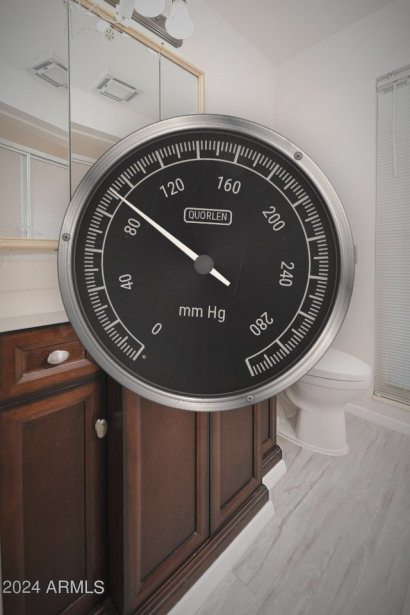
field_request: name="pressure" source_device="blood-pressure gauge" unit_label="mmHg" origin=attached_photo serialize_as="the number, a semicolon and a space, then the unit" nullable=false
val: 92; mmHg
